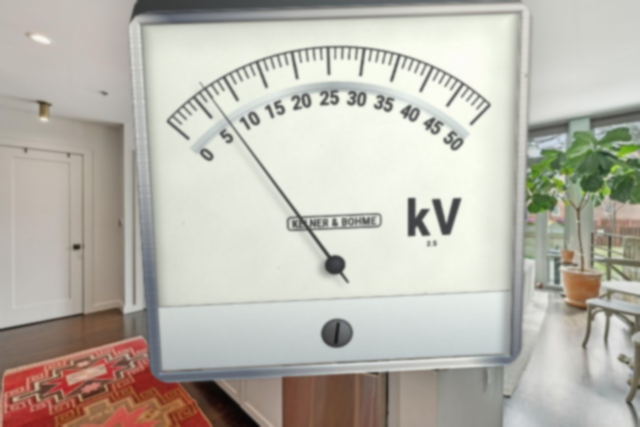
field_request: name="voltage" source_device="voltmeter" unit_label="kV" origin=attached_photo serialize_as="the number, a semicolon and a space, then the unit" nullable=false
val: 7; kV
